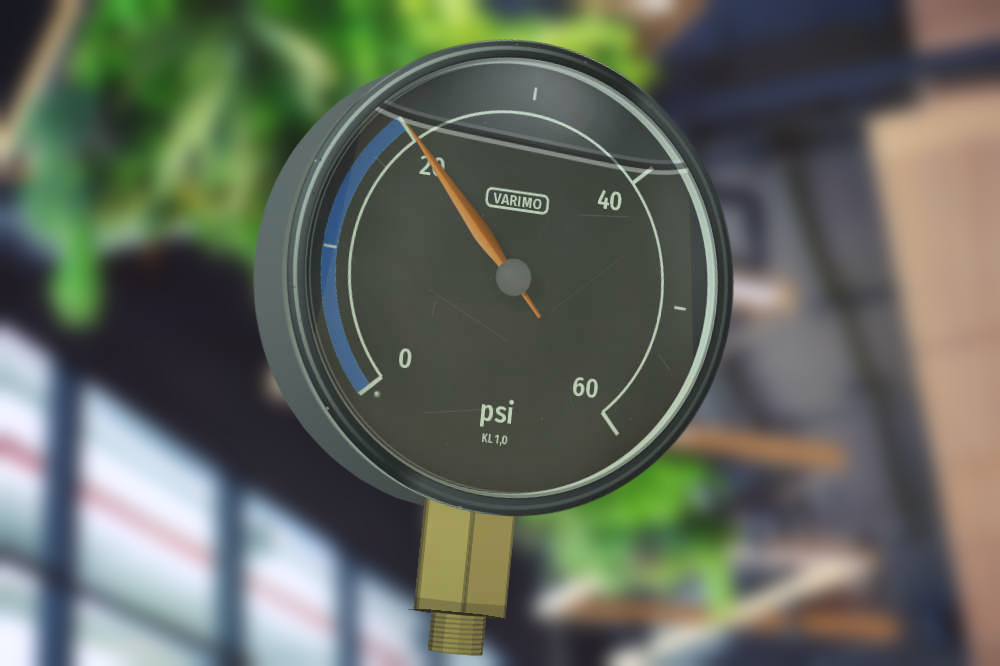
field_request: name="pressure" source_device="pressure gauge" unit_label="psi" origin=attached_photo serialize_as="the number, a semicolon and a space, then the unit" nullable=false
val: 20; psi
